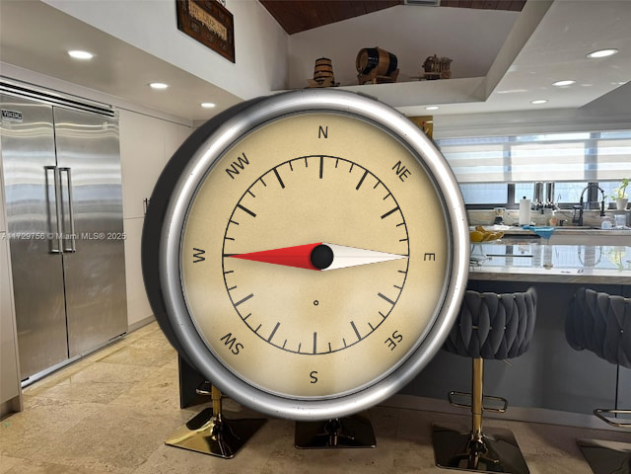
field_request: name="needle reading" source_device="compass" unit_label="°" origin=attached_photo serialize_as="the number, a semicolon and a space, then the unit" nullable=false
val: 270; °
